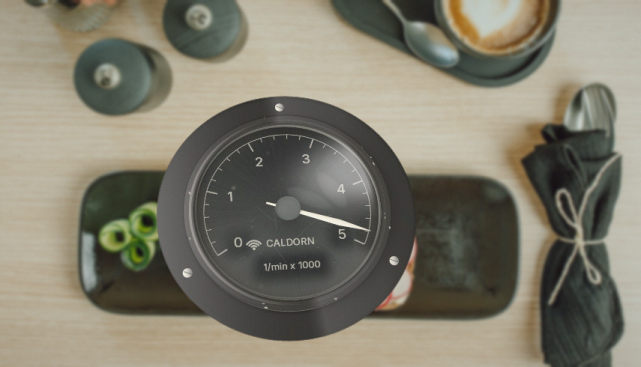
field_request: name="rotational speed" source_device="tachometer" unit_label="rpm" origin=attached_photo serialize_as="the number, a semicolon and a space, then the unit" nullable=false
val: 4800; rpm
